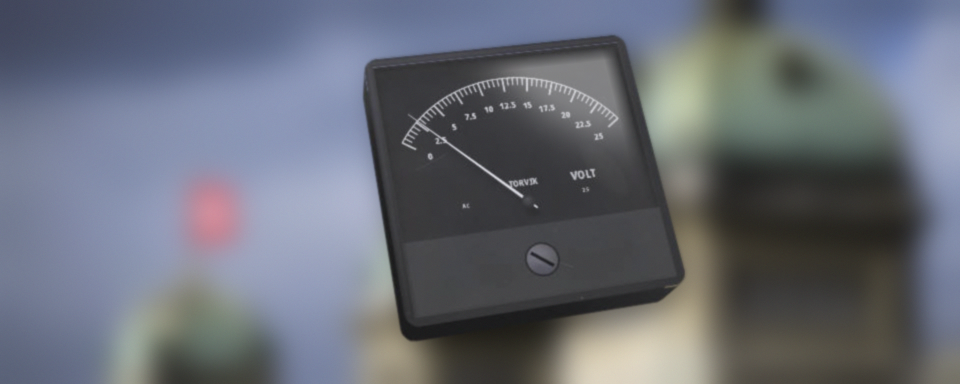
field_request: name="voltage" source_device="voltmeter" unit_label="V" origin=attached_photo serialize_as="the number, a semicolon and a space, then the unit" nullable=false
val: 2.5; V
